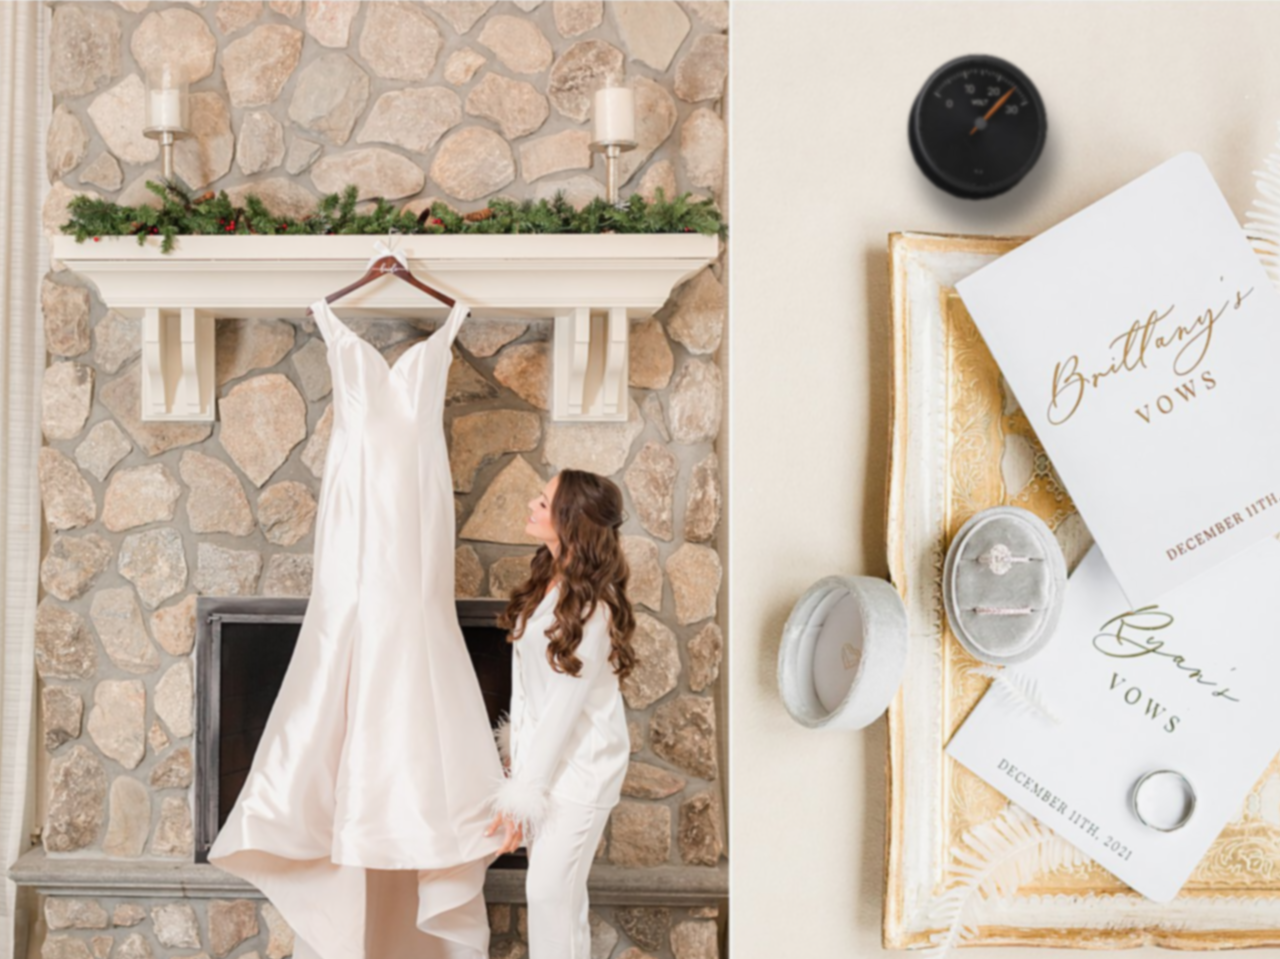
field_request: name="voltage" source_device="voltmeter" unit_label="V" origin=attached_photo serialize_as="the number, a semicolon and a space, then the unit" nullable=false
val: 25; V
